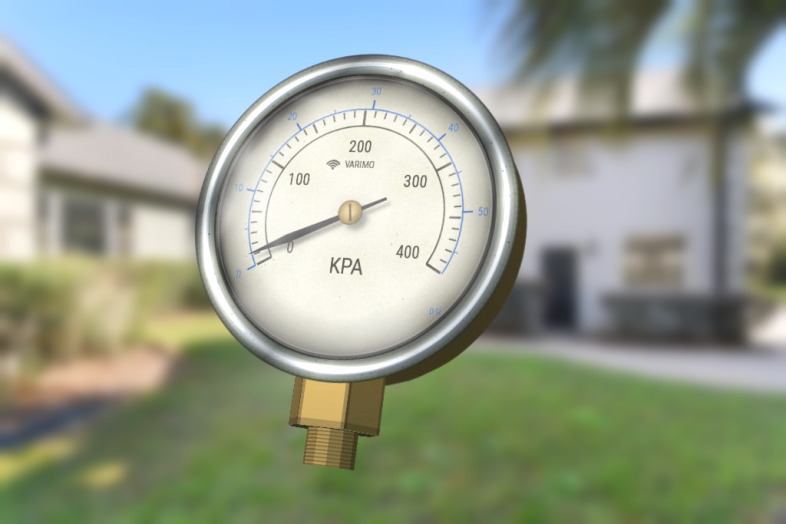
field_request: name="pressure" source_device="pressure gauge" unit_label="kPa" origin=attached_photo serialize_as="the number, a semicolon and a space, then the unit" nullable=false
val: 10; kPa
